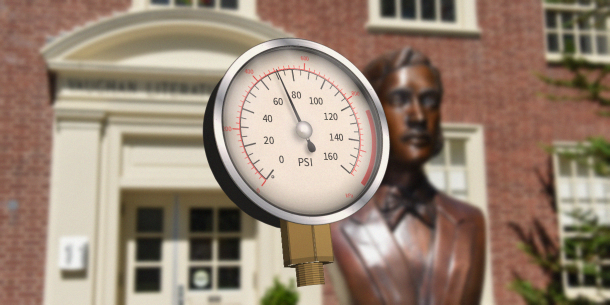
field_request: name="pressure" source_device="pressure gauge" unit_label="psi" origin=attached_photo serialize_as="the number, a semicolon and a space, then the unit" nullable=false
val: 70; psi
